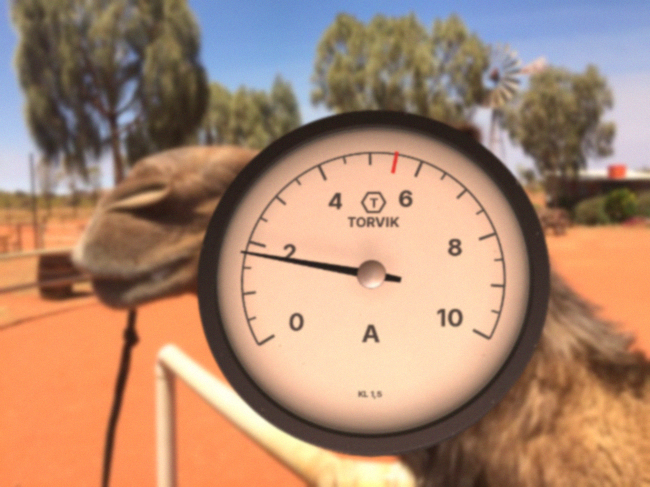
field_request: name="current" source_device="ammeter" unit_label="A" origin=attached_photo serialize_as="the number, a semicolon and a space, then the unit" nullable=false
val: 1.75; A
